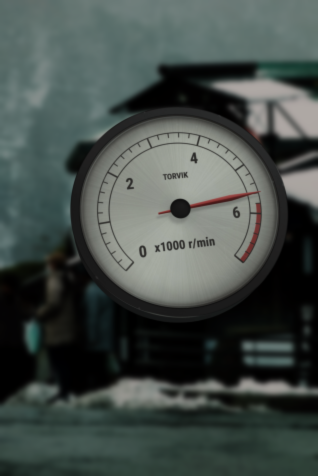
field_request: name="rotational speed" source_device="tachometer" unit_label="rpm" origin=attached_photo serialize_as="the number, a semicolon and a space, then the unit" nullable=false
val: 5600; rpm
